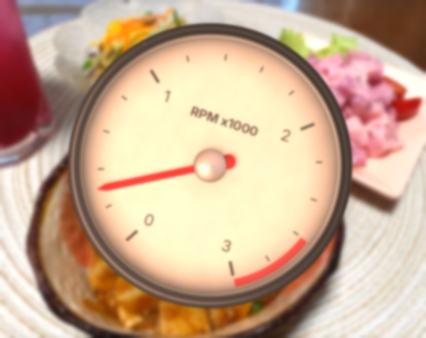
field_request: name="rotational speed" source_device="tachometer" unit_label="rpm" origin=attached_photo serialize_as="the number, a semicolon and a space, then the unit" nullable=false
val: 300; rpm
